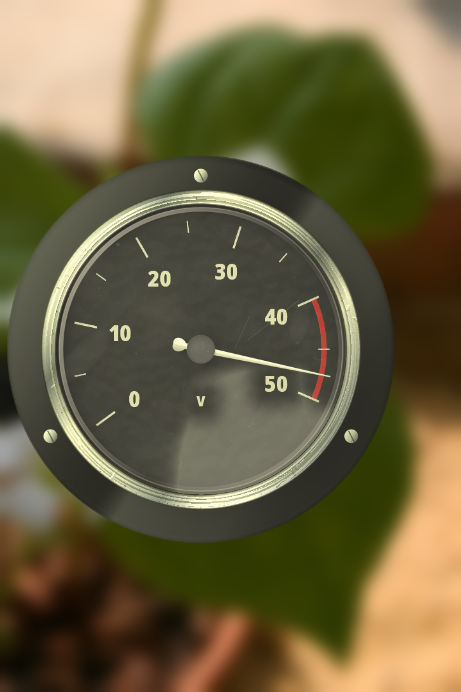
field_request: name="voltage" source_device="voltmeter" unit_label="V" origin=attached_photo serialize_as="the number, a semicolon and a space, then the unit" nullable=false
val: 47.5; V
